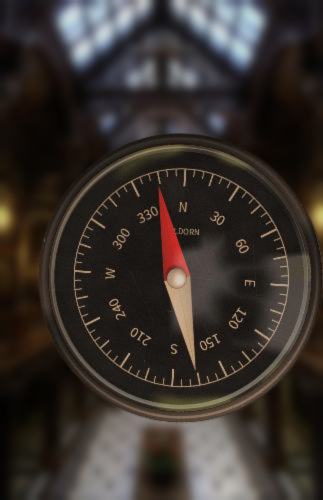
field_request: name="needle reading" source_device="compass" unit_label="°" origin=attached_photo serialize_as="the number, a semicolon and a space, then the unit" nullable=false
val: 345; °
